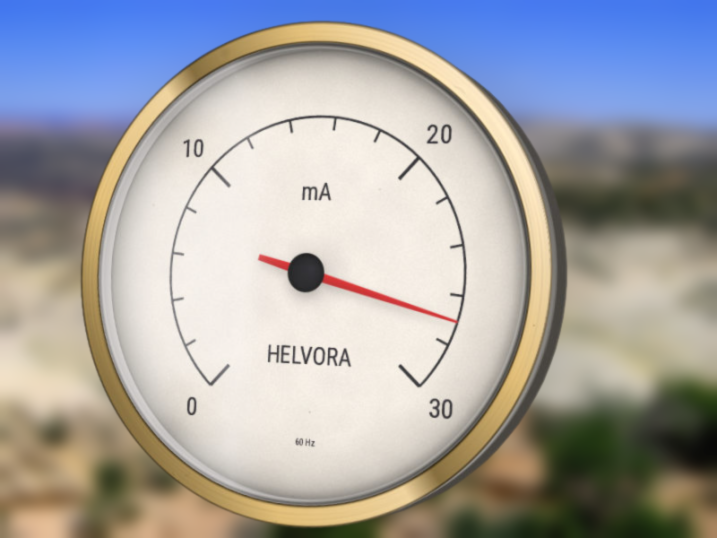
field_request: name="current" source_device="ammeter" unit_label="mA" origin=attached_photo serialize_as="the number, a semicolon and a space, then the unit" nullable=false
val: 27; mA
